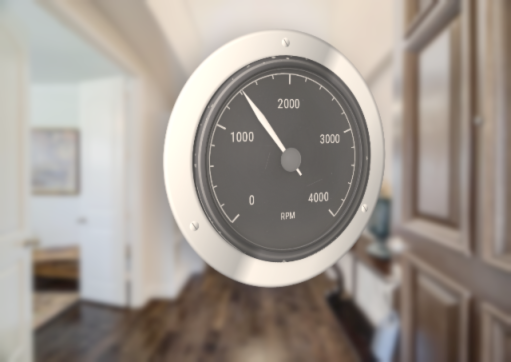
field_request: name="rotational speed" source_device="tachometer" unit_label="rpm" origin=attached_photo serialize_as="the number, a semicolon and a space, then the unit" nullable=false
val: 1400; rpm
